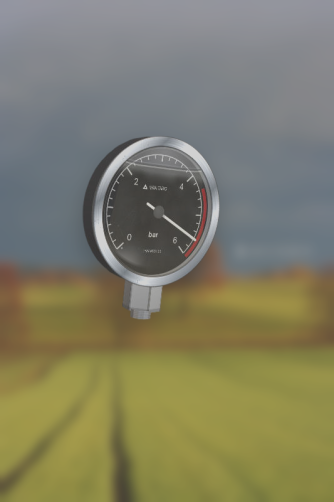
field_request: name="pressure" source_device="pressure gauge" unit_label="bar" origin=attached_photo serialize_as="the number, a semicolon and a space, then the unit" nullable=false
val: 5.6; bar
